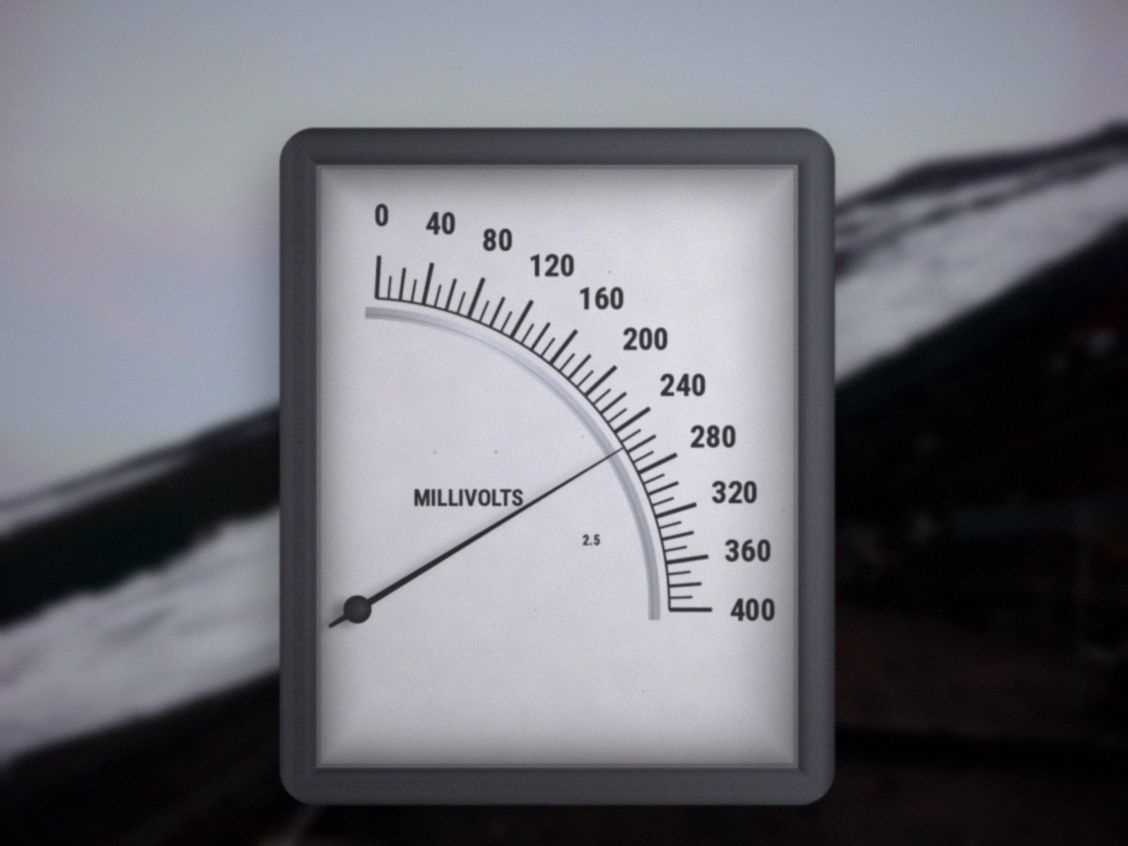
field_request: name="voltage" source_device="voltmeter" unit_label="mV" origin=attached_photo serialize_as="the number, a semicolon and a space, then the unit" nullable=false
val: 255; mV
